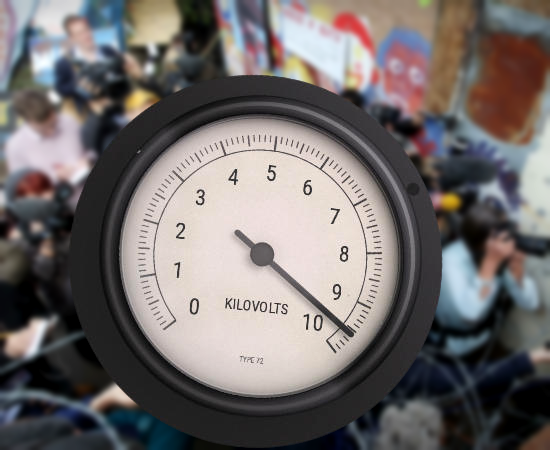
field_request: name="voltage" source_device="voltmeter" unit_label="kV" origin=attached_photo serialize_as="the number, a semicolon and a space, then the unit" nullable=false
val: 9.6; kV
